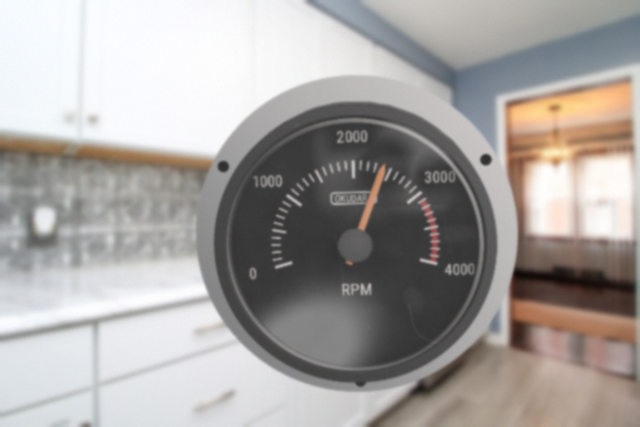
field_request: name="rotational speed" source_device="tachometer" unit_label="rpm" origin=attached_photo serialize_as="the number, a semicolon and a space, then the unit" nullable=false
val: 2400; rpm
